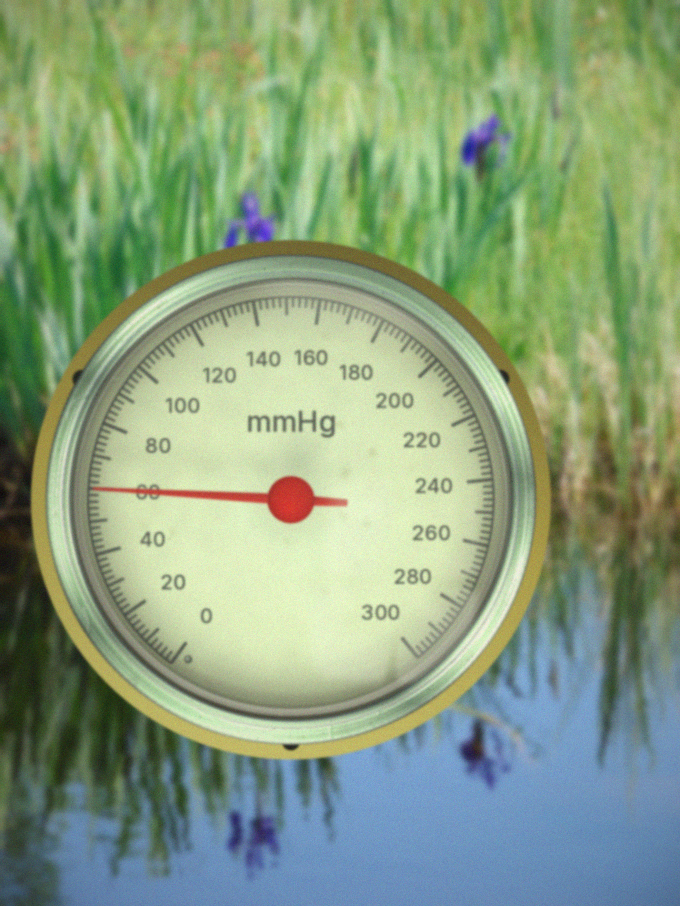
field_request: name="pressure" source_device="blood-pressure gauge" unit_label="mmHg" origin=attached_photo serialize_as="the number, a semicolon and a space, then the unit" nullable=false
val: 60; mmHg
